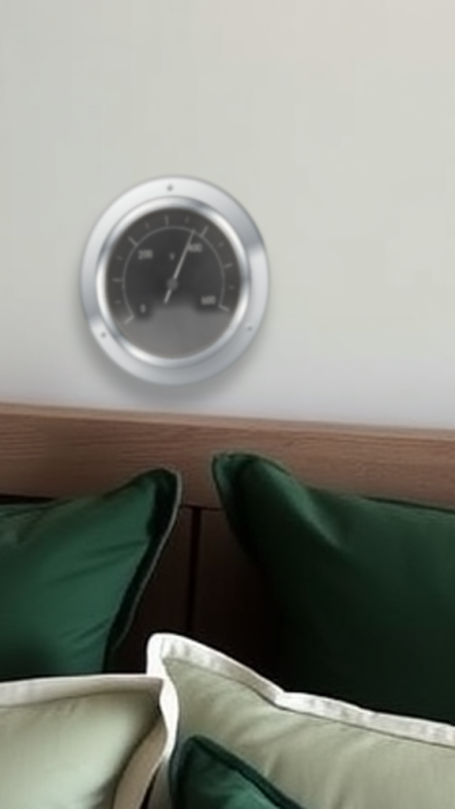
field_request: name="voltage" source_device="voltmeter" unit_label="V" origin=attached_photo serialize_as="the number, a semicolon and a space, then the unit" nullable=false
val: 375; V
